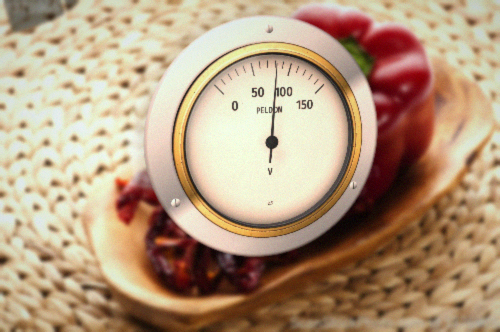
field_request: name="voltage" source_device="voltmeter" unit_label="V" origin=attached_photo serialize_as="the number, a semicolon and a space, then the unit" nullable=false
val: 80; V
